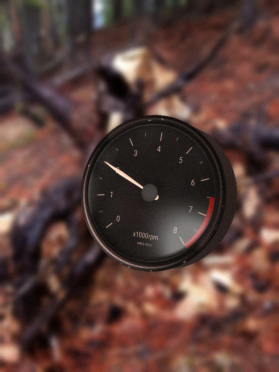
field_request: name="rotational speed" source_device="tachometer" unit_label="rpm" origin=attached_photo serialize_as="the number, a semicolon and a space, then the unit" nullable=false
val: 2000; rpm
